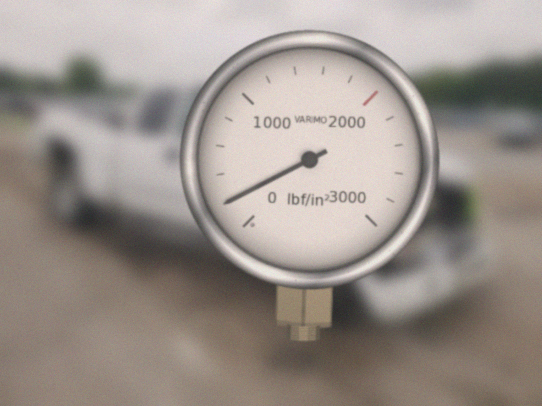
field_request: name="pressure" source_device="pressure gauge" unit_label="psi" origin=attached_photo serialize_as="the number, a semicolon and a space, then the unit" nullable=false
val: 200; psi
